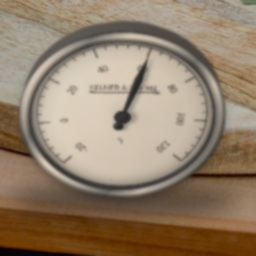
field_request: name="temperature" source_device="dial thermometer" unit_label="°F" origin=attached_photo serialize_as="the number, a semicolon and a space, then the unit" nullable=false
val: 60; °F
